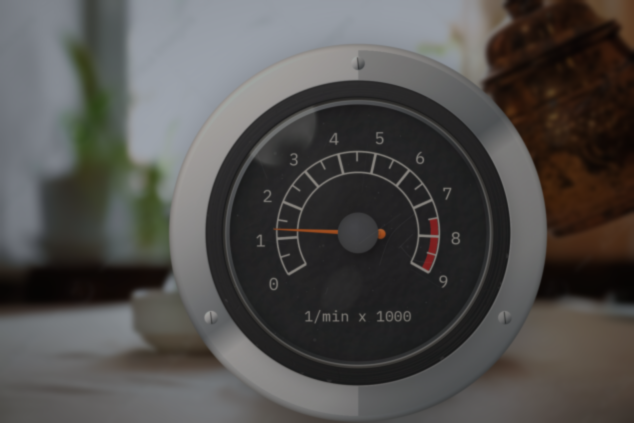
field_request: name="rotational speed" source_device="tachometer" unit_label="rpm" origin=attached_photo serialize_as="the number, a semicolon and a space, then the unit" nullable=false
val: 1250; rpm
